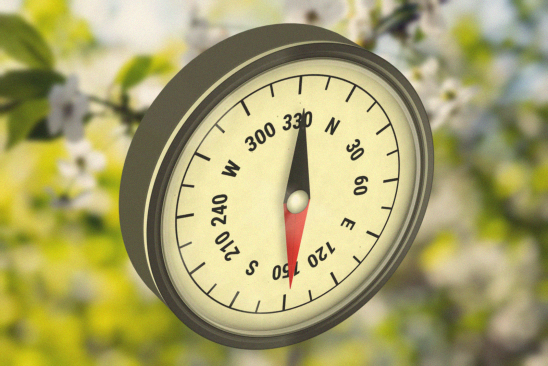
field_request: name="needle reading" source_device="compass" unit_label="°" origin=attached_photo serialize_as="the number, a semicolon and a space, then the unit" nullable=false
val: 150; °
